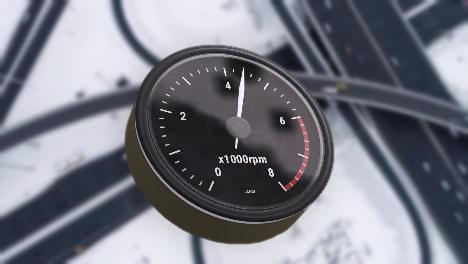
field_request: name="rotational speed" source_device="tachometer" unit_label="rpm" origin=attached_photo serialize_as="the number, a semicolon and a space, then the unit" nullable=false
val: 4400; rpm
